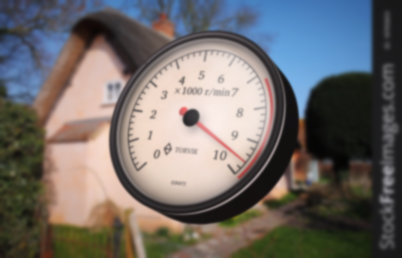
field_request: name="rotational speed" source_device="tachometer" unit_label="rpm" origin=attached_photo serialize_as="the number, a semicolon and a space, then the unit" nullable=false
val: 9600; rpm
